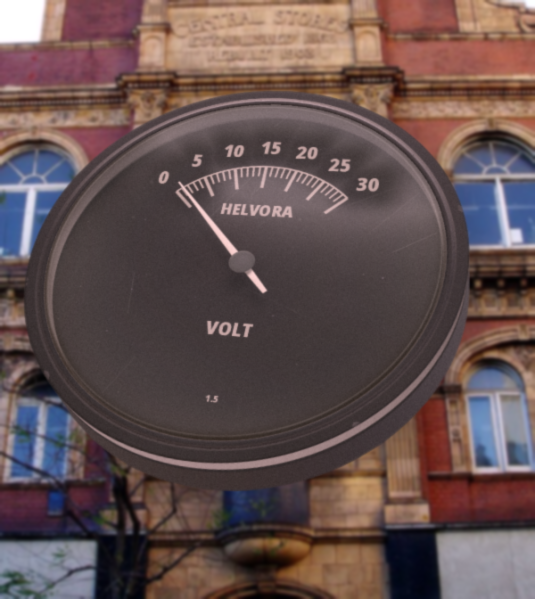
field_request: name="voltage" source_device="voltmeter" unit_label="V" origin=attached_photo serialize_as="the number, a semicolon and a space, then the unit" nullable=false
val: 1; V
